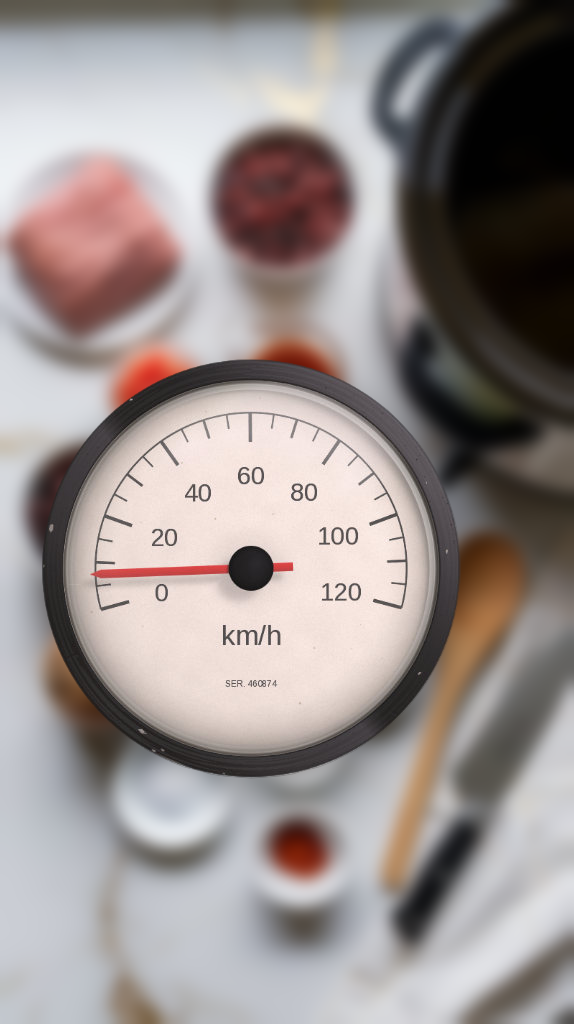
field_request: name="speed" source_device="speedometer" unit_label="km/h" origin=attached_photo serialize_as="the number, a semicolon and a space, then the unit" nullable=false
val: 7.5; km/h
